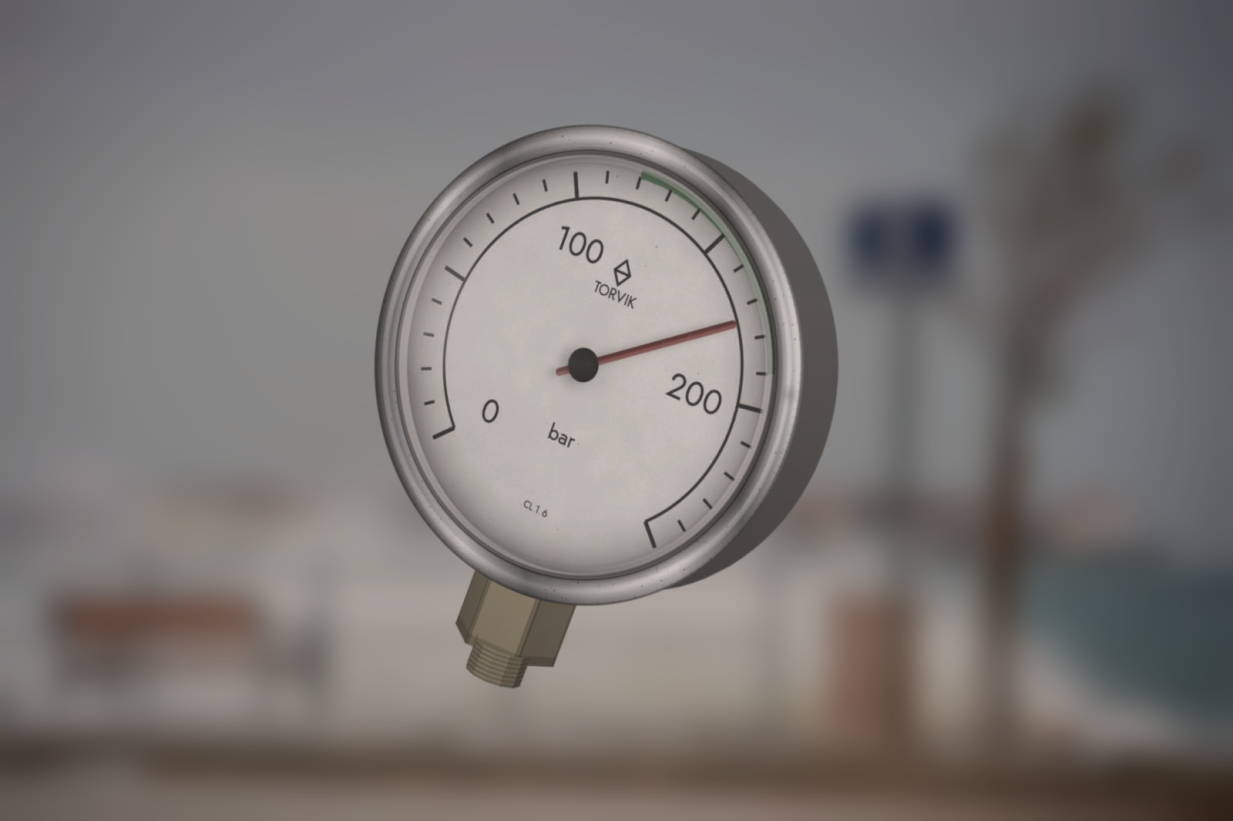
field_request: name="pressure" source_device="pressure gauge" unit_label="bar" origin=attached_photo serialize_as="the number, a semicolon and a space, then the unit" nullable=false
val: 175; bar
